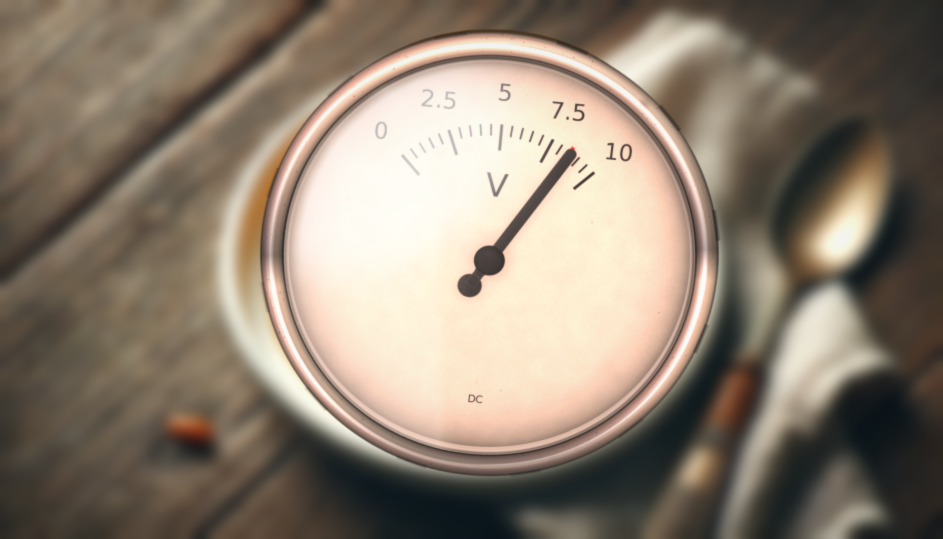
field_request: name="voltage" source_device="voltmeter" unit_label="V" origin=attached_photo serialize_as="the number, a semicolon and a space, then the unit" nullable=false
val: 8.5; V
